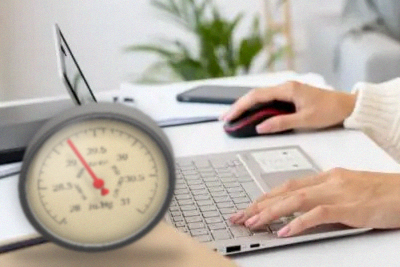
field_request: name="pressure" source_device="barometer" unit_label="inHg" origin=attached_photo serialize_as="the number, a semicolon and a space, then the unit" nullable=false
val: 29.2; inHg
